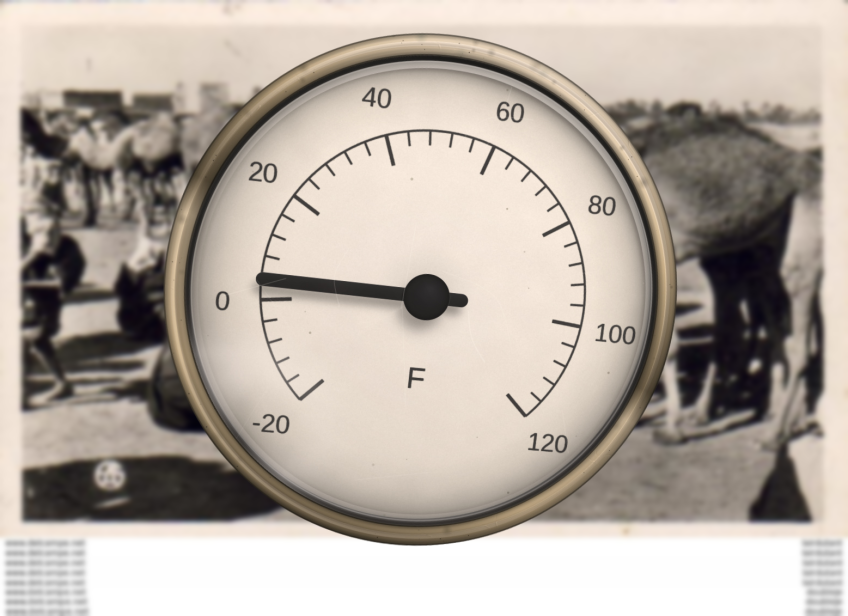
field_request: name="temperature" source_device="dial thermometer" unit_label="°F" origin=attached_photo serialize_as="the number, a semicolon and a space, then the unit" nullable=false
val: 4; °F
